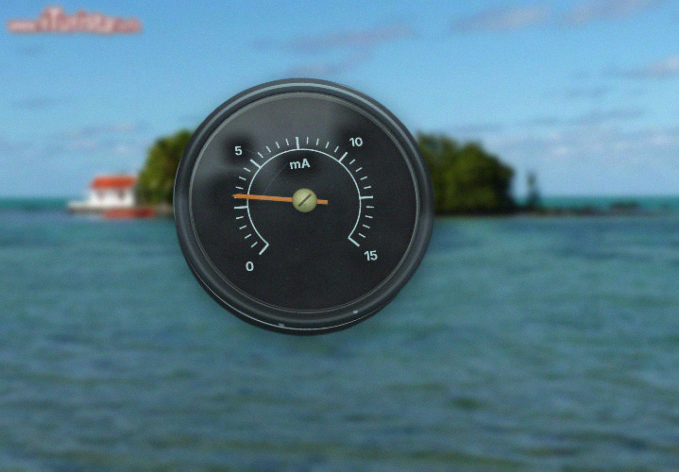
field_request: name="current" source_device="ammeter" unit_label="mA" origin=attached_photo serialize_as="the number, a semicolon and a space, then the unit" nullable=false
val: 3; mA
